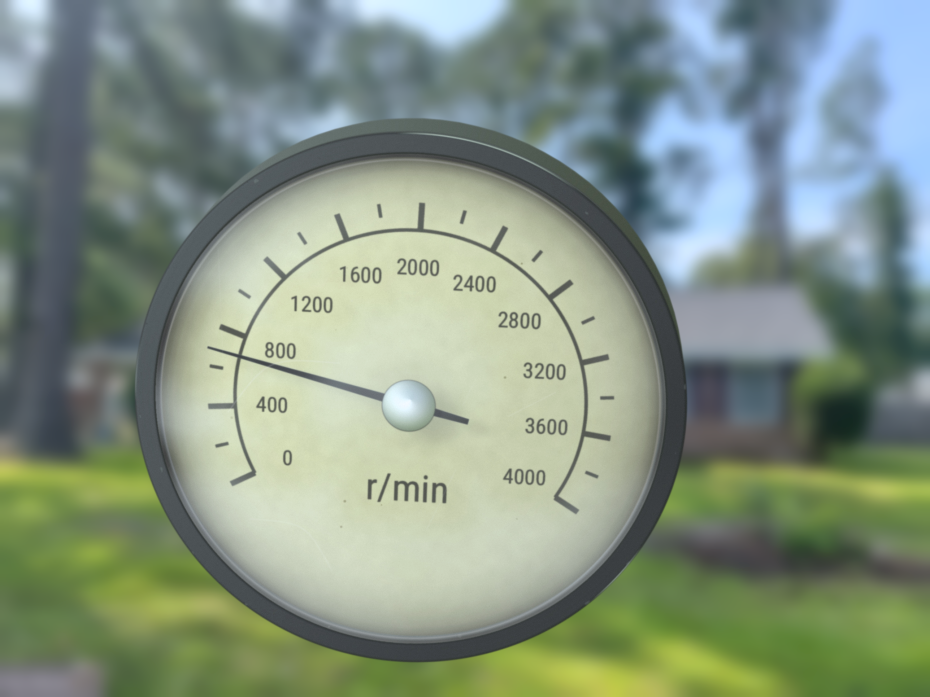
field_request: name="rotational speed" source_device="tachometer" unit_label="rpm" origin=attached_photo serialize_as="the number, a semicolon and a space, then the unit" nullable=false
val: 700; rpm
